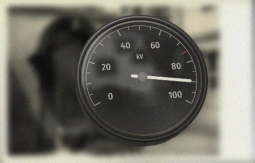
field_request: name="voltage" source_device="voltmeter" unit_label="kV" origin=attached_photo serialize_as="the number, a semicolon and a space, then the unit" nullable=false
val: 90; kV
